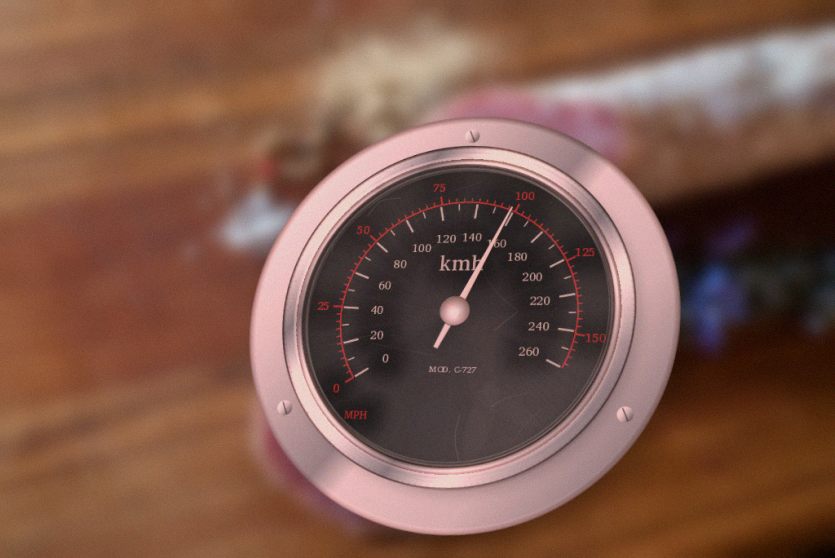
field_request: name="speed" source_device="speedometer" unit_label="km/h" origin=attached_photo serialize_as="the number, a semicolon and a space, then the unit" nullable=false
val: 160; km/h
